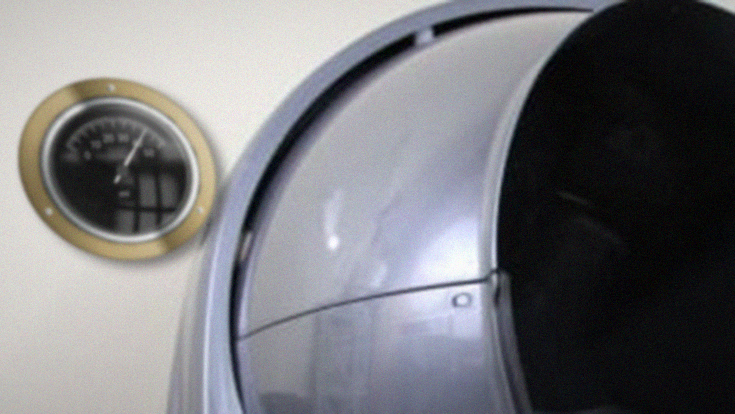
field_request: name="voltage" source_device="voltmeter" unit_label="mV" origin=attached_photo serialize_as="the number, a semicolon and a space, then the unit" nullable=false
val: 40; mV
